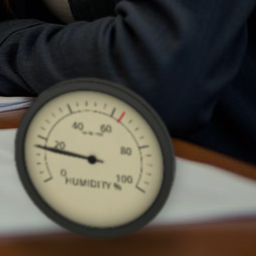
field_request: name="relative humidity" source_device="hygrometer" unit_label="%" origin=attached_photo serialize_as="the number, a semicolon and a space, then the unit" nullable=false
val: 16; %
